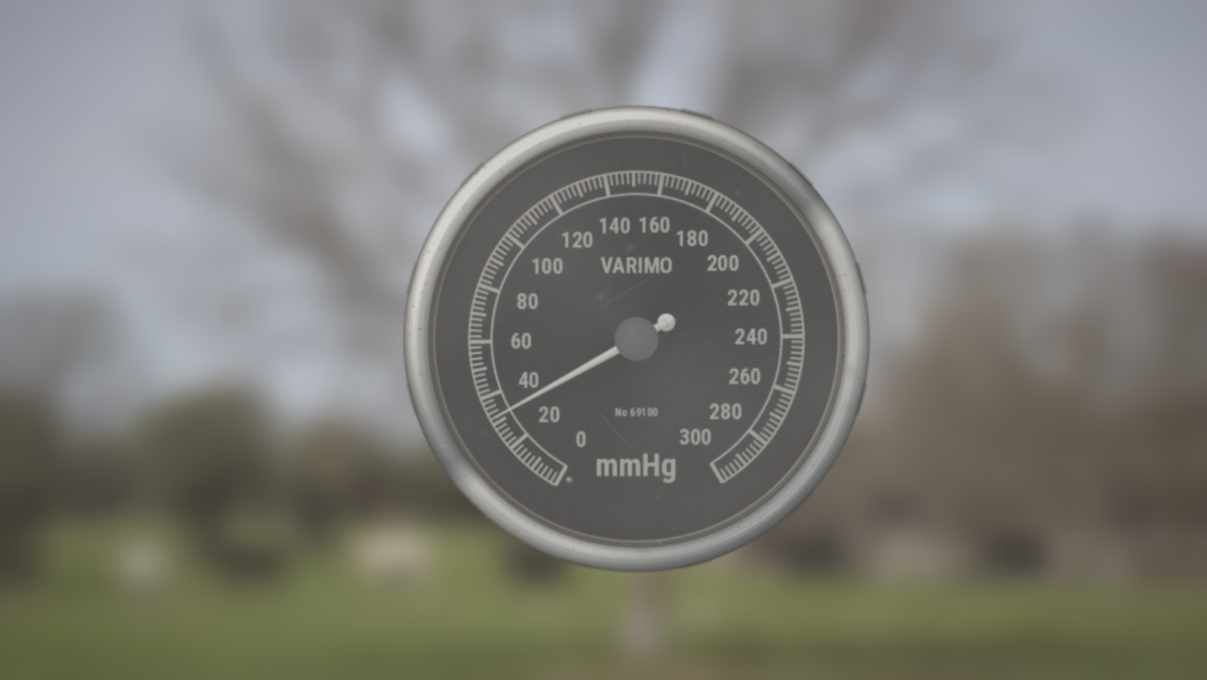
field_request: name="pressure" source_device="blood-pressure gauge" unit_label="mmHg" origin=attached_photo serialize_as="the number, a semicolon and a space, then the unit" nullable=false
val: 32; mmHg
